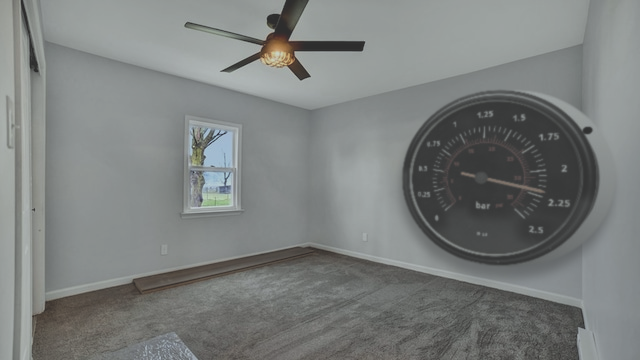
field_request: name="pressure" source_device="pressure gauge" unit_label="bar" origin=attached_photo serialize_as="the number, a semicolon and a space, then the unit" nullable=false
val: 2.2; bar
